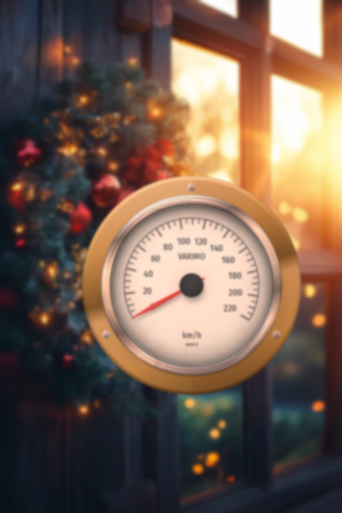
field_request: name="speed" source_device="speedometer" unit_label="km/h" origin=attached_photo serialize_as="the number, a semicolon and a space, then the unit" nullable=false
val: 0; km/h
